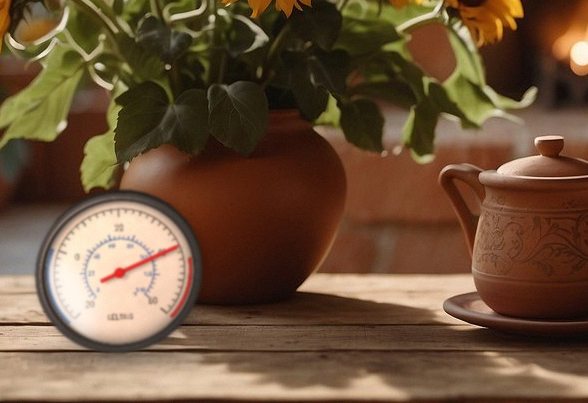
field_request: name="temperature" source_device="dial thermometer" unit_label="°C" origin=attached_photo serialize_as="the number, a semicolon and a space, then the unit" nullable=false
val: 40; °C
